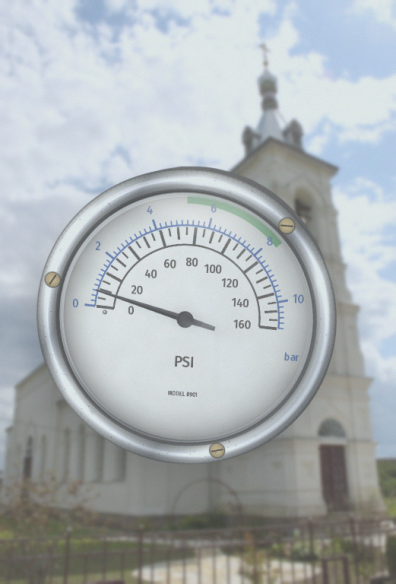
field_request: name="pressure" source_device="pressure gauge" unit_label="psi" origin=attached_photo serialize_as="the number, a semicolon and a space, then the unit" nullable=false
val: 10; psi
